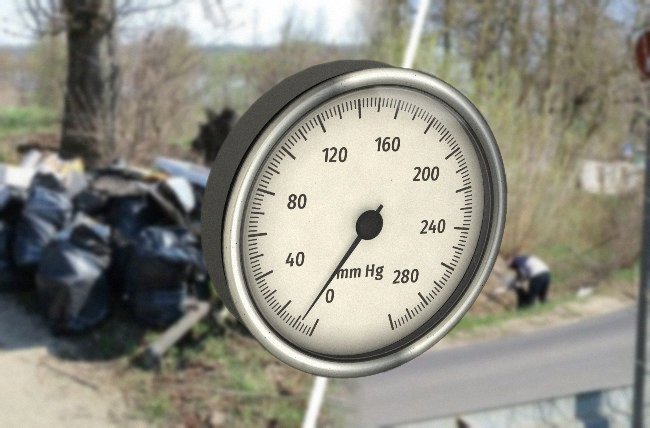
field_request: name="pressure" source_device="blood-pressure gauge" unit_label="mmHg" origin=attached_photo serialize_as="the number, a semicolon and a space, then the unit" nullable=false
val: 10; mmHg
